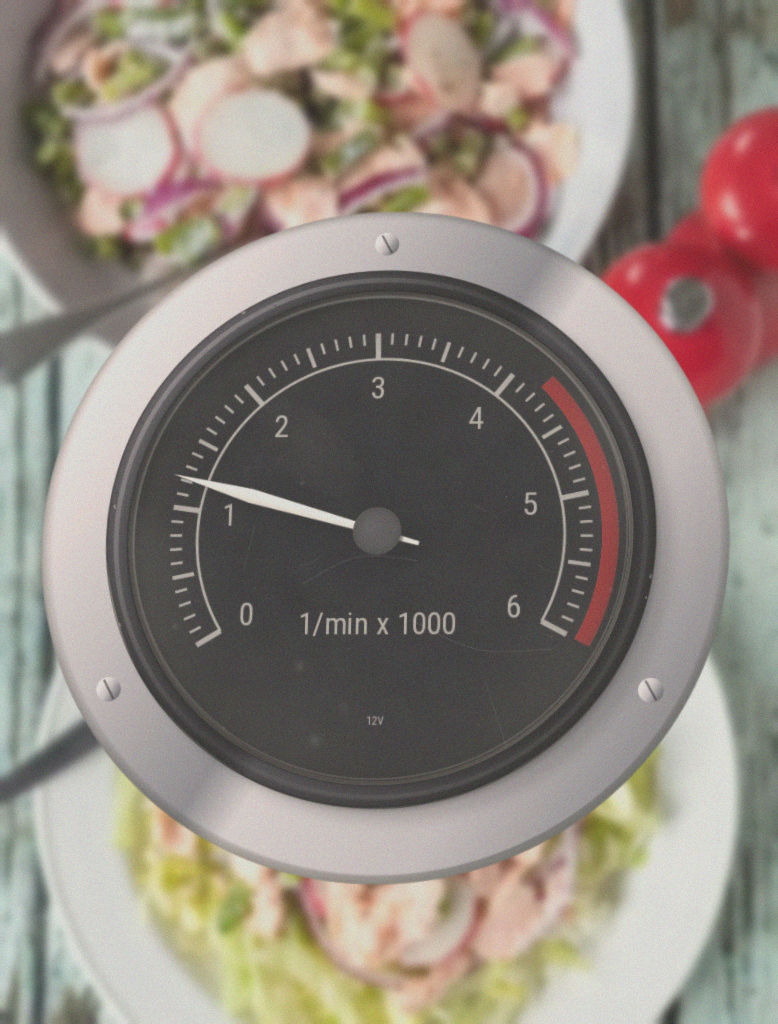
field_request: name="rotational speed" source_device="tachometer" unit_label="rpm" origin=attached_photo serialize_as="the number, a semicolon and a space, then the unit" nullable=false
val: 1200; rpm
